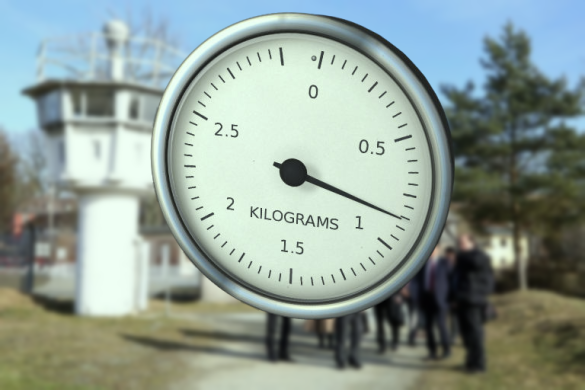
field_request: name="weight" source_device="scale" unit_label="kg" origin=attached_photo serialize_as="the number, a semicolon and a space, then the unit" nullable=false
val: 0.85; kg
